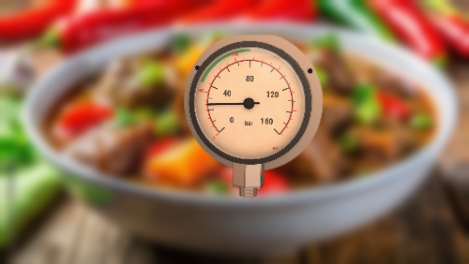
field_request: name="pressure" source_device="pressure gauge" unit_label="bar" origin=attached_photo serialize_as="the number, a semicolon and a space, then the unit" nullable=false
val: 25; bar
